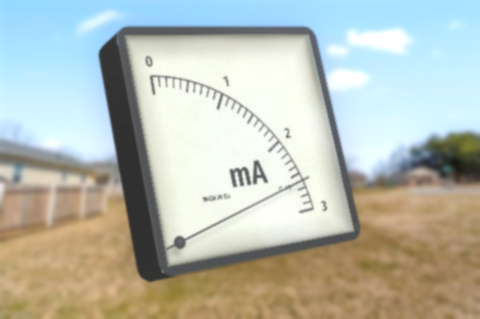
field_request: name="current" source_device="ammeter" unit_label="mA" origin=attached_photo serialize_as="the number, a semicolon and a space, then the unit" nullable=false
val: 2.6; mA
